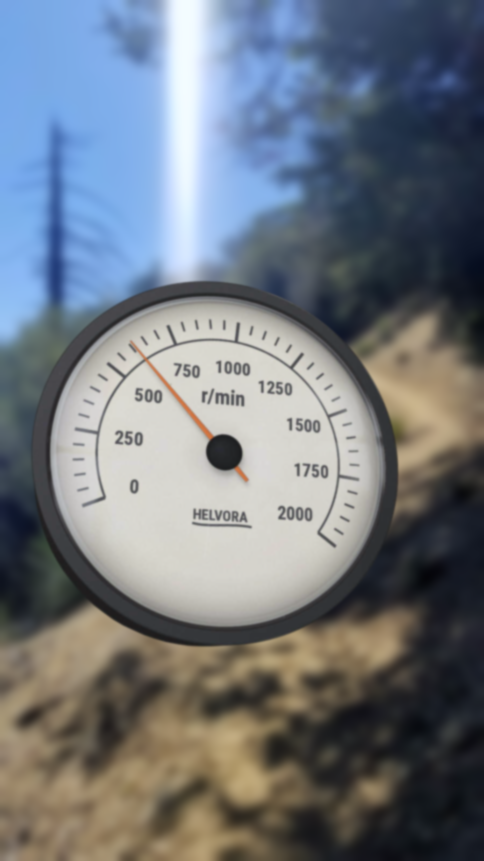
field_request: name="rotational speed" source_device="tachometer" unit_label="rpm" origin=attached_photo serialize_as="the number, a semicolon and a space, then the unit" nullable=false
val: 600; rpm
